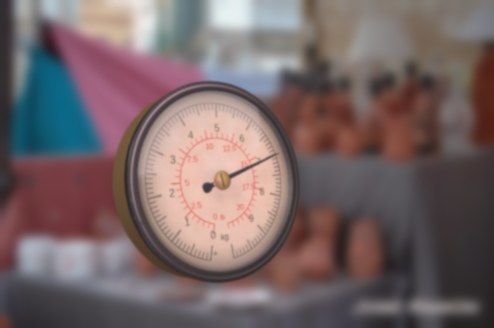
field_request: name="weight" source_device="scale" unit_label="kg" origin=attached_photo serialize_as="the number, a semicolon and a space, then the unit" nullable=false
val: 7; kg
